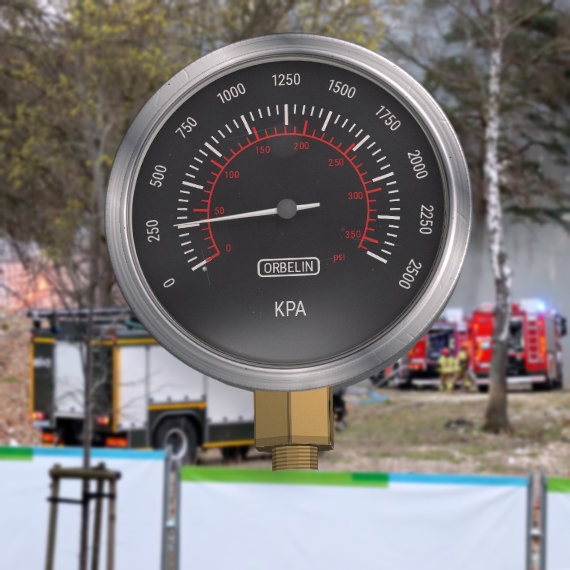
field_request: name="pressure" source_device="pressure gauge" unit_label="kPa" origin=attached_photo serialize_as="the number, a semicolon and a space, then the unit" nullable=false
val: 250; kPa
